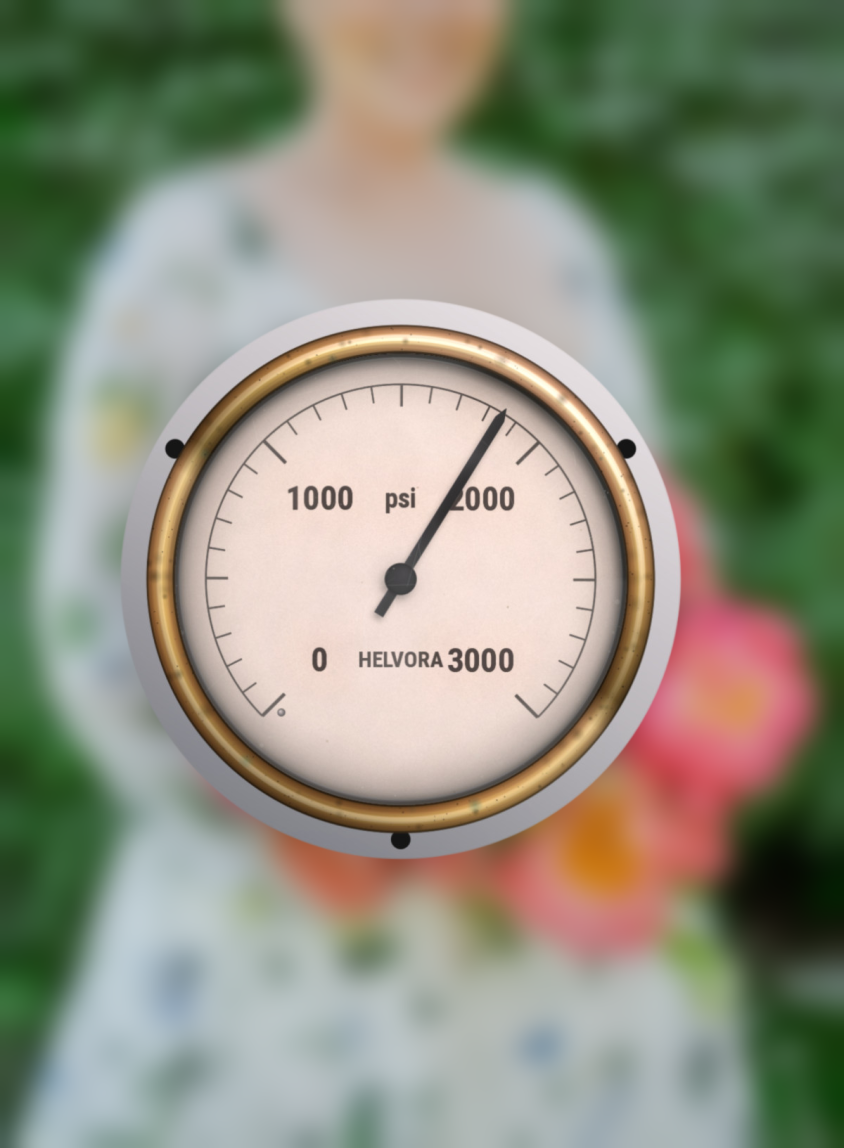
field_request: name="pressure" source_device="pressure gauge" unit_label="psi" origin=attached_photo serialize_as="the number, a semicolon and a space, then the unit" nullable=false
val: 1850; psi
